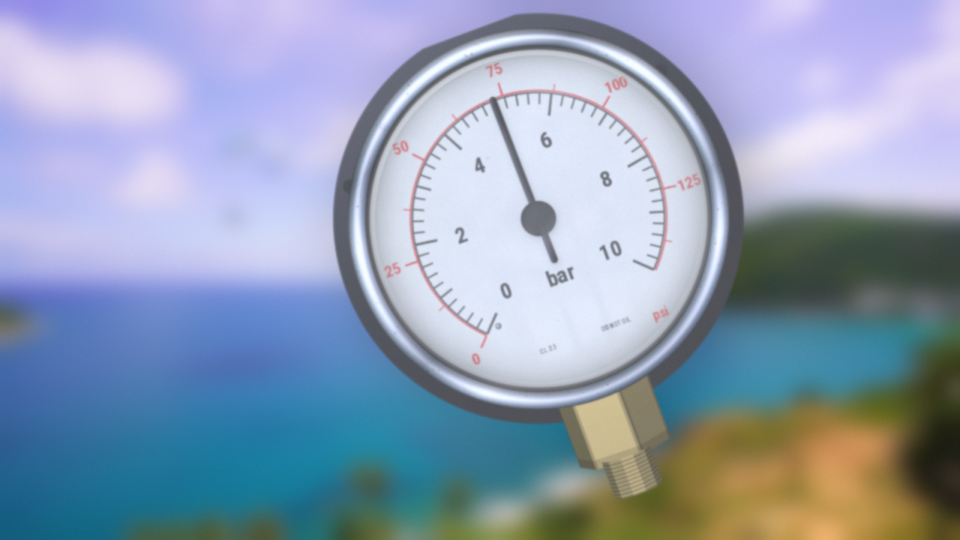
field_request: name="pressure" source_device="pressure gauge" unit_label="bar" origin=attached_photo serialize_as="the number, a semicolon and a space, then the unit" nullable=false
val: 5; bar
